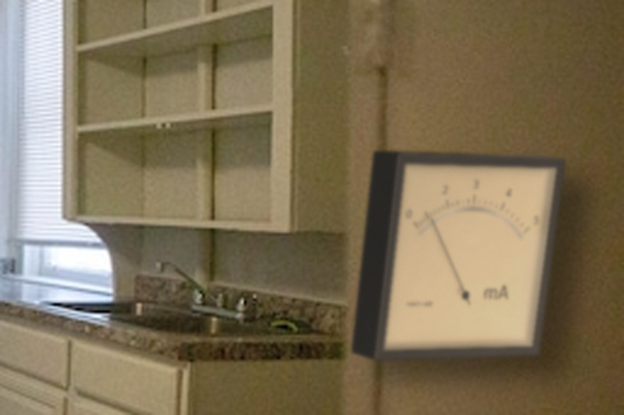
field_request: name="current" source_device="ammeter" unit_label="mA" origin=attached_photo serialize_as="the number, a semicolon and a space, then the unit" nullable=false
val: 1; mA
